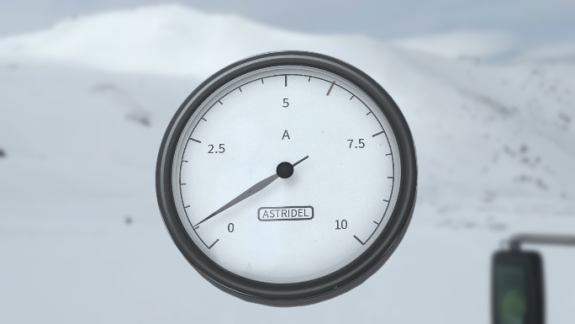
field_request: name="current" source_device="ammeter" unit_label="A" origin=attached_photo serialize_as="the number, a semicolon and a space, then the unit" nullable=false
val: 0.5; A
